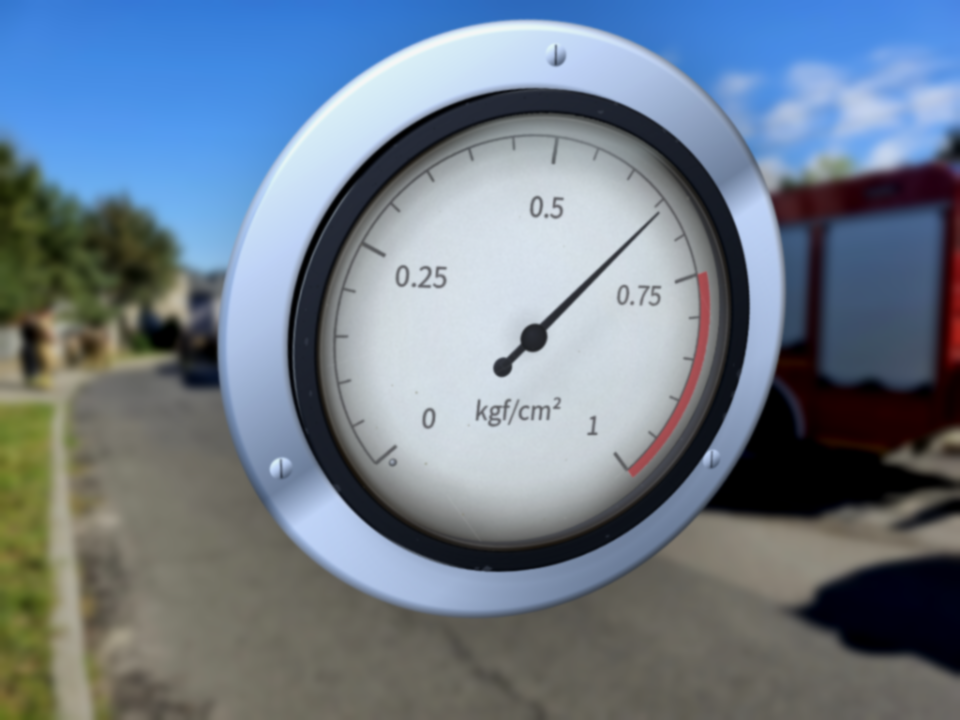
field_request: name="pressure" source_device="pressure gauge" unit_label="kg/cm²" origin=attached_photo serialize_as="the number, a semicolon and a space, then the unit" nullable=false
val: 0.65; kg/cm²
